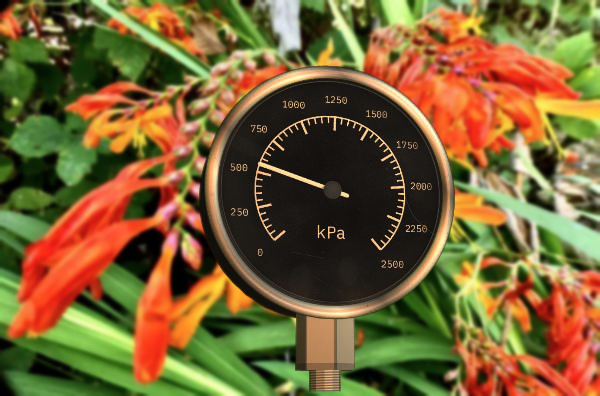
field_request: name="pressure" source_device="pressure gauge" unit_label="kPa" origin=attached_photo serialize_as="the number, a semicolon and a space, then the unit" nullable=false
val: 550; kPa
